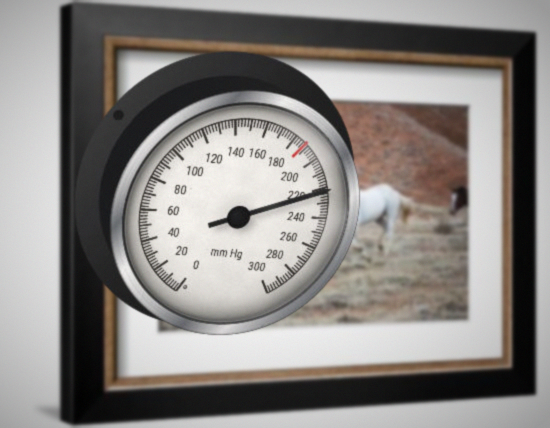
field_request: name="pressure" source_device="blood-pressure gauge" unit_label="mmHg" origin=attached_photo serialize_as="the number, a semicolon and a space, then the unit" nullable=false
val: 220; mmHg
